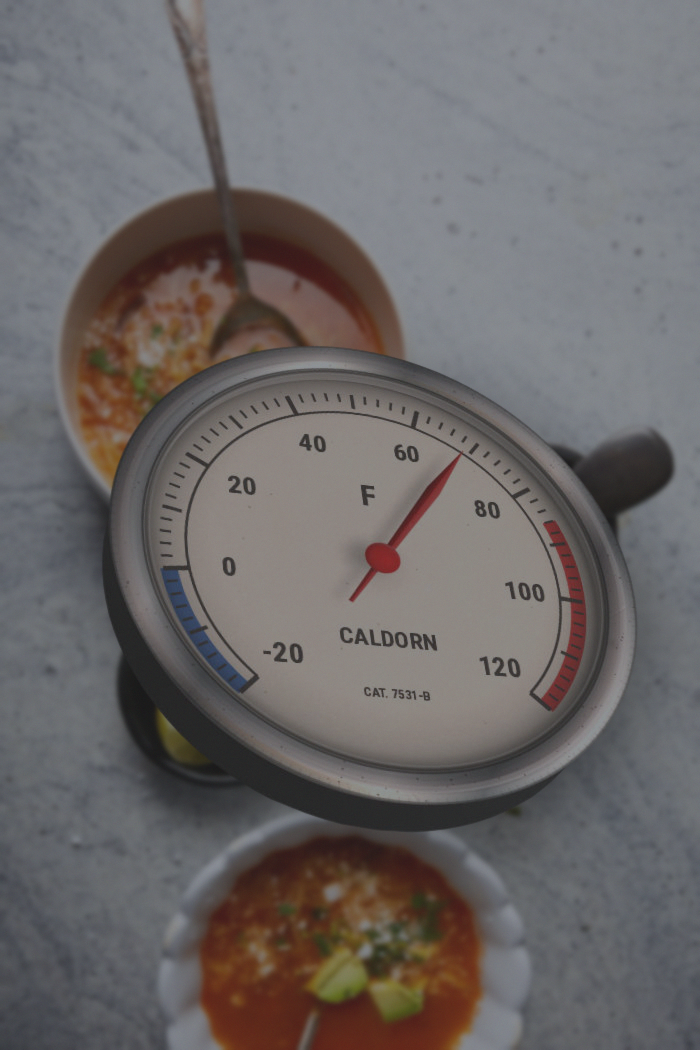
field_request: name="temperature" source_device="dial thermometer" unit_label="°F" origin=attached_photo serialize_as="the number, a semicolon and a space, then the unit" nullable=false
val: 69; °F
